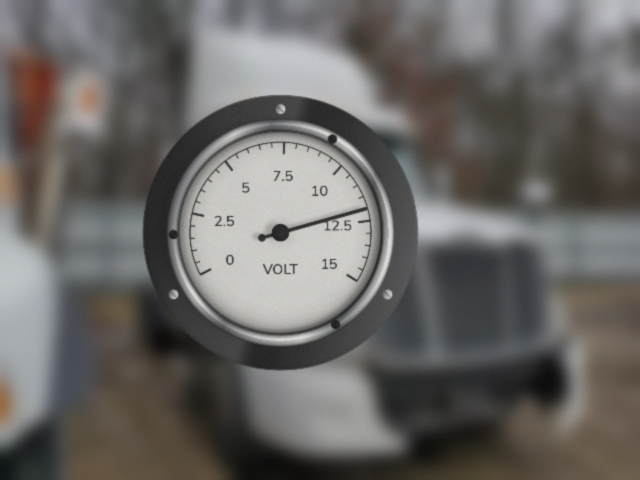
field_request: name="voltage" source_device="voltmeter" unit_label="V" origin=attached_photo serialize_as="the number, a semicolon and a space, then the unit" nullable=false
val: 12; V
